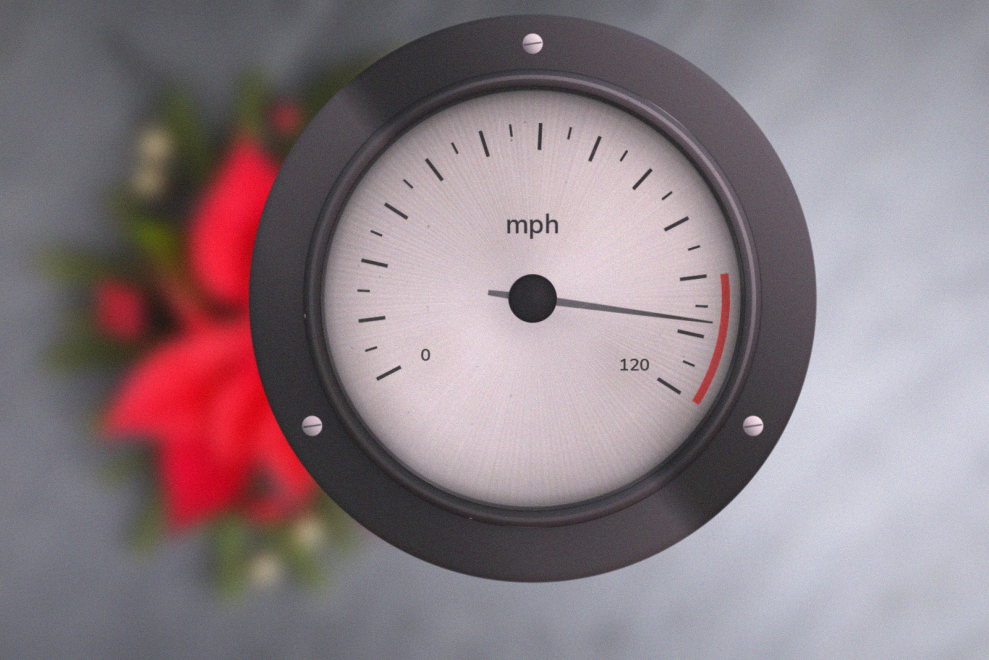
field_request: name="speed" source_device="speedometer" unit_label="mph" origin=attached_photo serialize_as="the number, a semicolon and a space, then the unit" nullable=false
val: 107.5; mph
